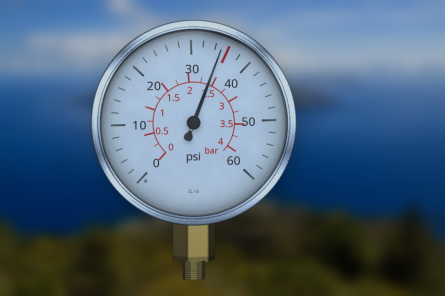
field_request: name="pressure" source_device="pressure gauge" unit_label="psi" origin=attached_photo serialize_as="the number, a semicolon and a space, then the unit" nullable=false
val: 35; psi
